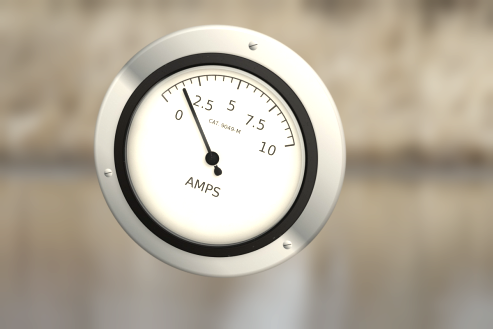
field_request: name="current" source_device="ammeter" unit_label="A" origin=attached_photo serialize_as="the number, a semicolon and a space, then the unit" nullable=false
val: 1.5; A
